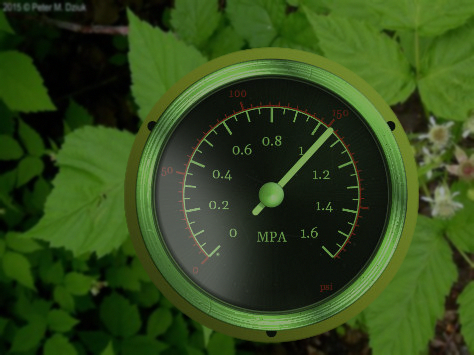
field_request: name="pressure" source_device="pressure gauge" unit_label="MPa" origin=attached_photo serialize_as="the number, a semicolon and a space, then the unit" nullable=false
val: 1.05; MPa
